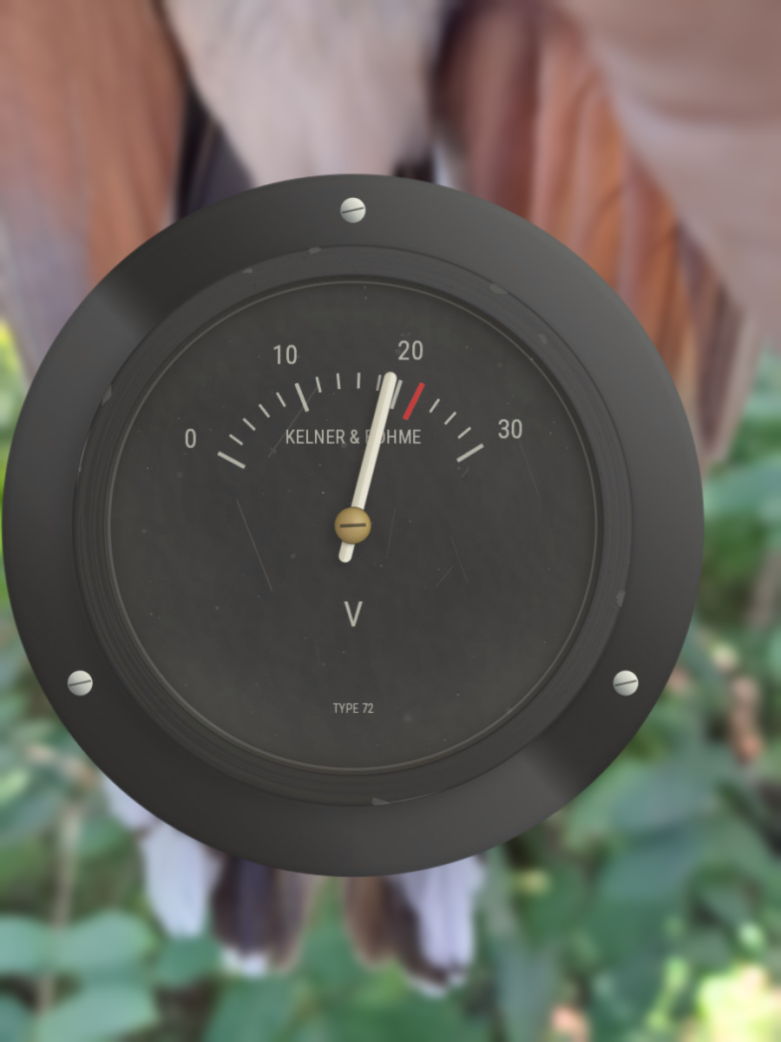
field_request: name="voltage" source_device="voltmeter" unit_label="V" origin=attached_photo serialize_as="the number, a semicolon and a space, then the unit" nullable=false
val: 19; V
